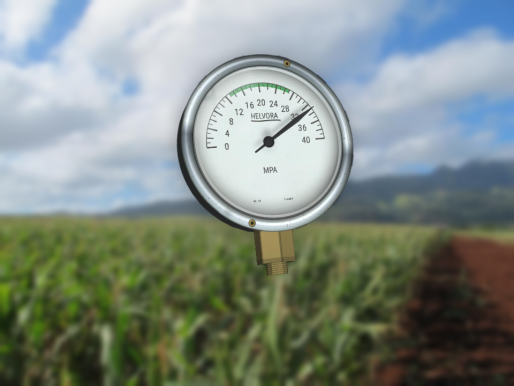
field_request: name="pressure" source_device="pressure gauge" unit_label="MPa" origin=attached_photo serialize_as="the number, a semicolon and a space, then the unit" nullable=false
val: 33; MPa
